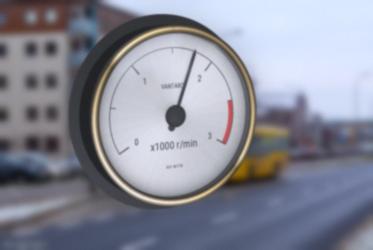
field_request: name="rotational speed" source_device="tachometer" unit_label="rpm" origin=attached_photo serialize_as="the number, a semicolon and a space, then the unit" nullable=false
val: 1750; rpm
